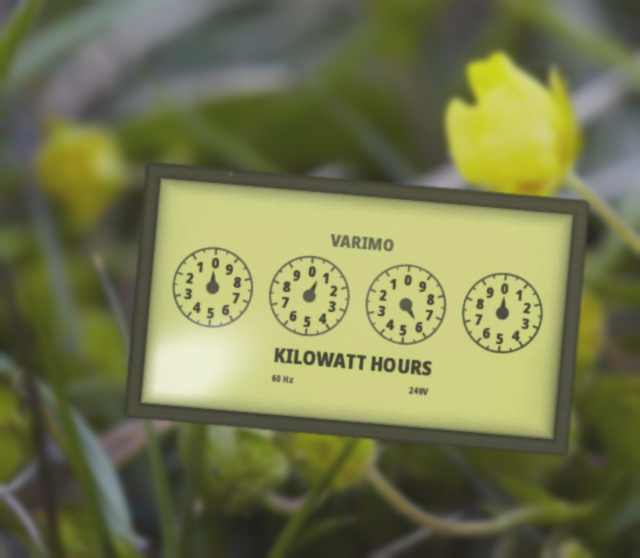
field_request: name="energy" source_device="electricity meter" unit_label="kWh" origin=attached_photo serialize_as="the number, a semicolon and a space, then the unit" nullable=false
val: 60; kWh
